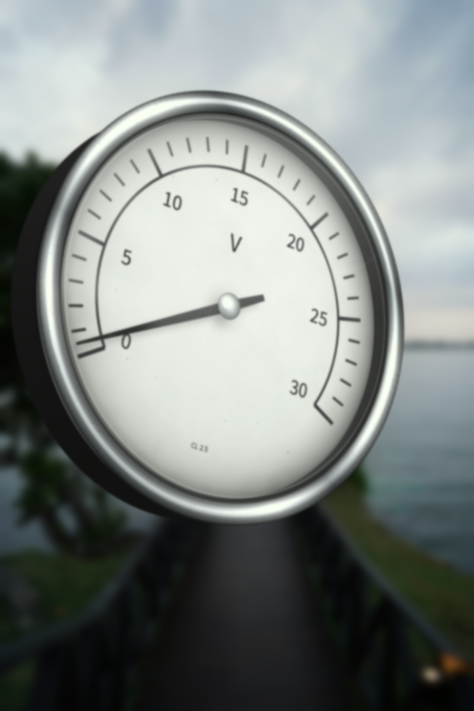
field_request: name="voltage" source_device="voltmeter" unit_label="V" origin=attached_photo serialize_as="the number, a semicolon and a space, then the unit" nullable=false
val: 0.5; V
